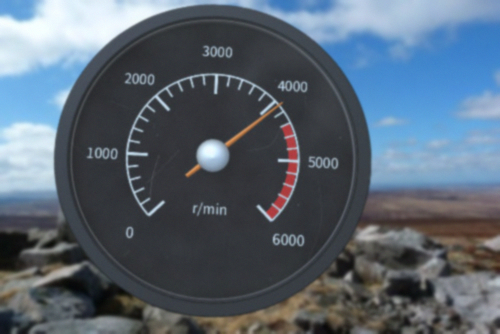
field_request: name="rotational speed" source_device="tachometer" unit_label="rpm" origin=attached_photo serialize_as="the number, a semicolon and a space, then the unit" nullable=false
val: 4100; rpm
